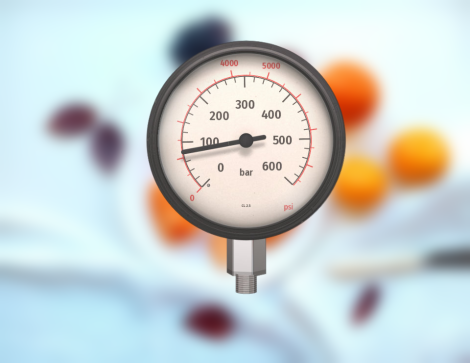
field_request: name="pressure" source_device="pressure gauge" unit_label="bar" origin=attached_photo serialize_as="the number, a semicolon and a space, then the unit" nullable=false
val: 80; bar
